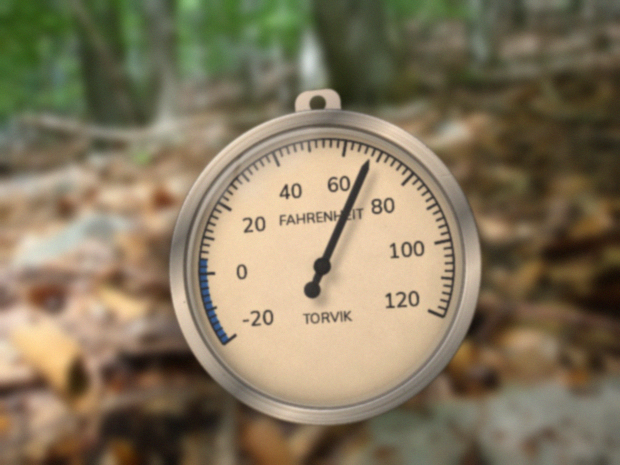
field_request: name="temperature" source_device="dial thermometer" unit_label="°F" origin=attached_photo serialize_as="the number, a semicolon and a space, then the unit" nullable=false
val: 68; °F
